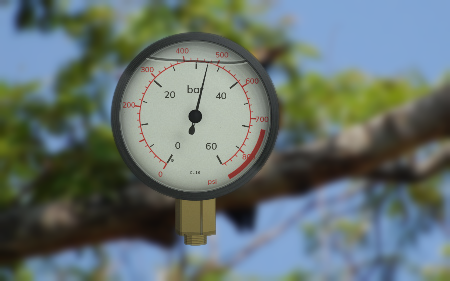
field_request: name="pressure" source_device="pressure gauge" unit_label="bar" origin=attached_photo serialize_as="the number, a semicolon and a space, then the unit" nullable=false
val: 32.5; bar
